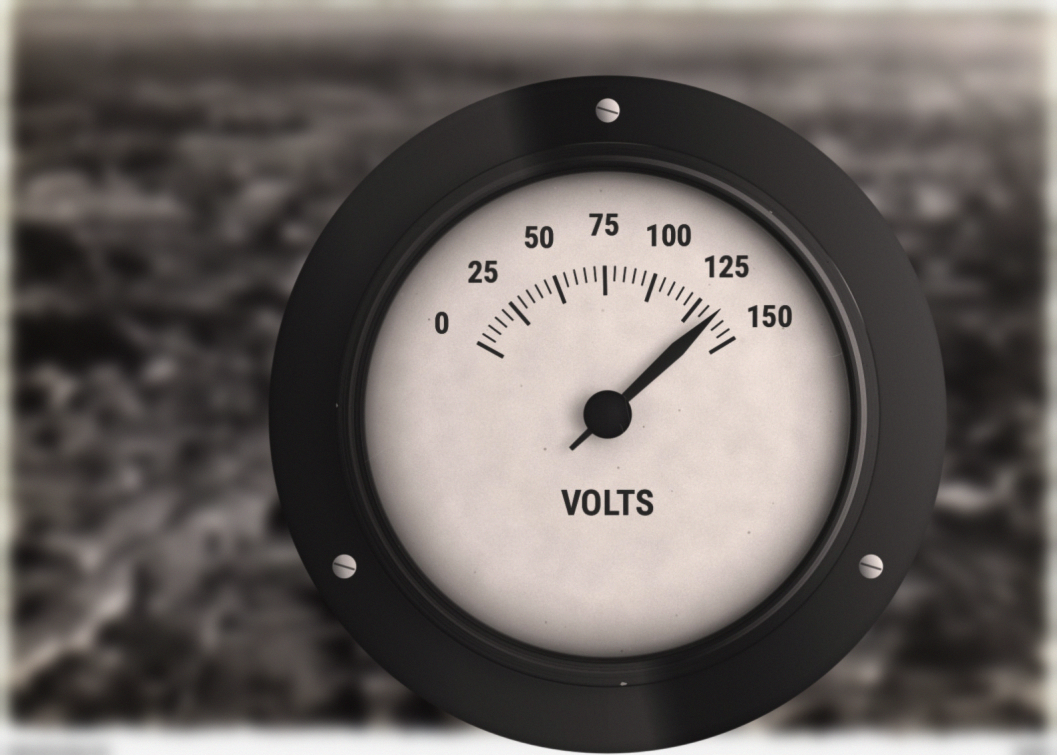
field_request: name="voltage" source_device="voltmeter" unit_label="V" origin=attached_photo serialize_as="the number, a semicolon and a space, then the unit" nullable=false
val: 135; V
